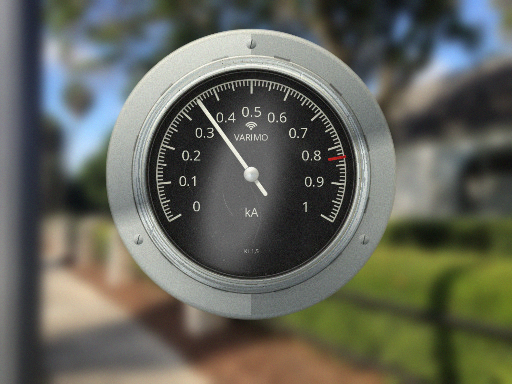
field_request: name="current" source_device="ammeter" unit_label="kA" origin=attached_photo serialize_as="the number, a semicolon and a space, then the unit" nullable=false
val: 0.35; kA
